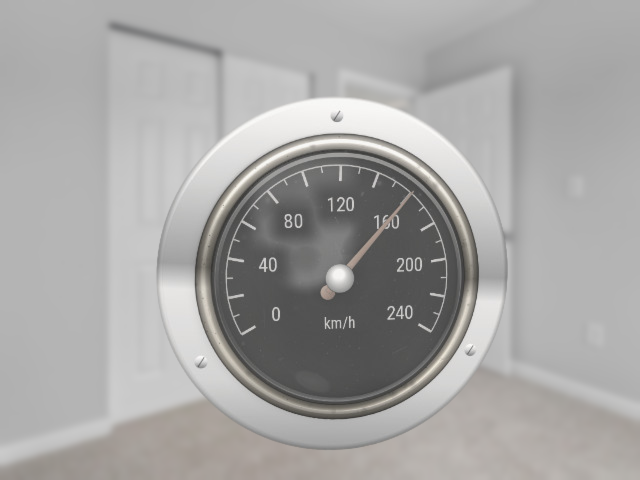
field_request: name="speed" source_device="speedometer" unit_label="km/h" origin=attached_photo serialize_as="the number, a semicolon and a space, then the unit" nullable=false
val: 160; km/h
